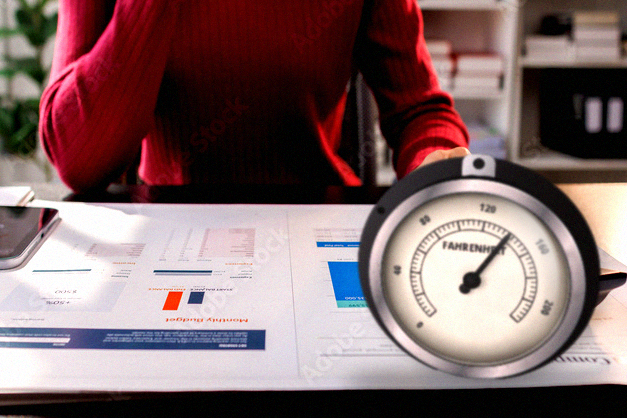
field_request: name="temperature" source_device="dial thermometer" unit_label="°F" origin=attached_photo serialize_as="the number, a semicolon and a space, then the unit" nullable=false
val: 140; °F
